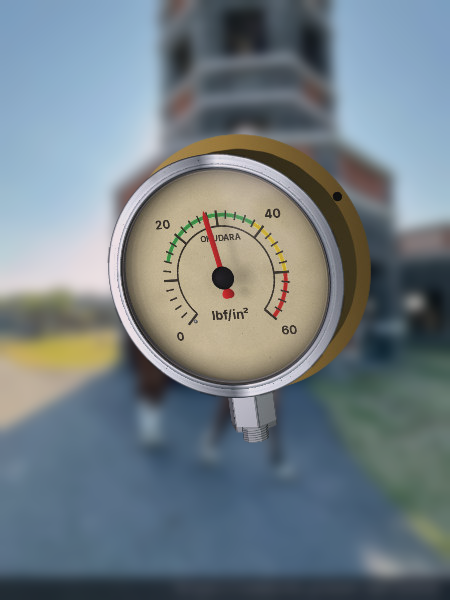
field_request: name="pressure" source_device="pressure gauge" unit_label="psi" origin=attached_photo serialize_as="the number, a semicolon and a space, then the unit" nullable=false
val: 28; psi
